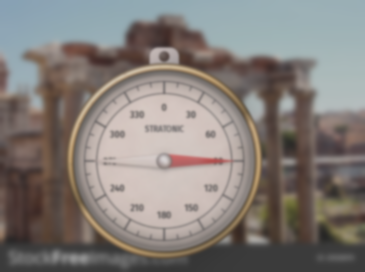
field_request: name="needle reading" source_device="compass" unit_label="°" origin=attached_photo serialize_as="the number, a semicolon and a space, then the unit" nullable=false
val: 90; °
